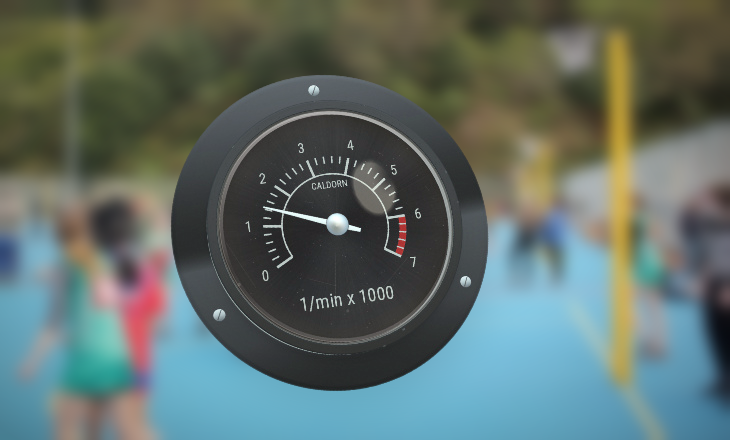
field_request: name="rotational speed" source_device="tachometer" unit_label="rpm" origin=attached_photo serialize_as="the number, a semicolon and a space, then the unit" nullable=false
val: 1400; rpm
